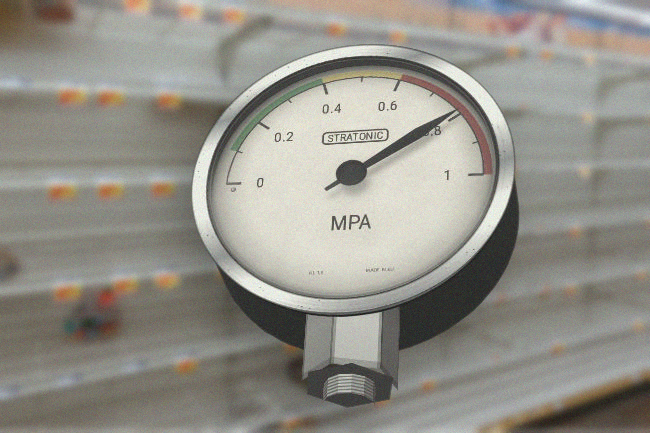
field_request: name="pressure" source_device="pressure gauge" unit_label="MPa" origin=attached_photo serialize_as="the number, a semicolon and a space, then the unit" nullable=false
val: 0.8; MPa
